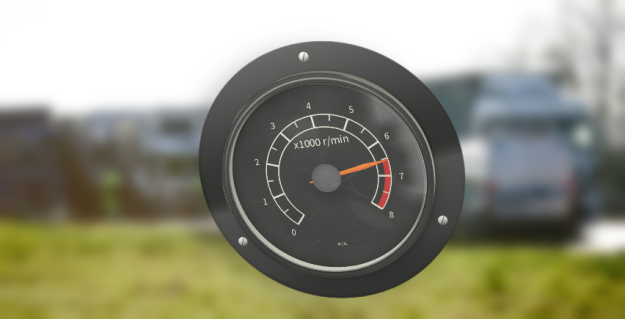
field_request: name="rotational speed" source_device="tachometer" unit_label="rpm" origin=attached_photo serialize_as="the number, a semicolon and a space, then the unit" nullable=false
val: 6500; rpm
